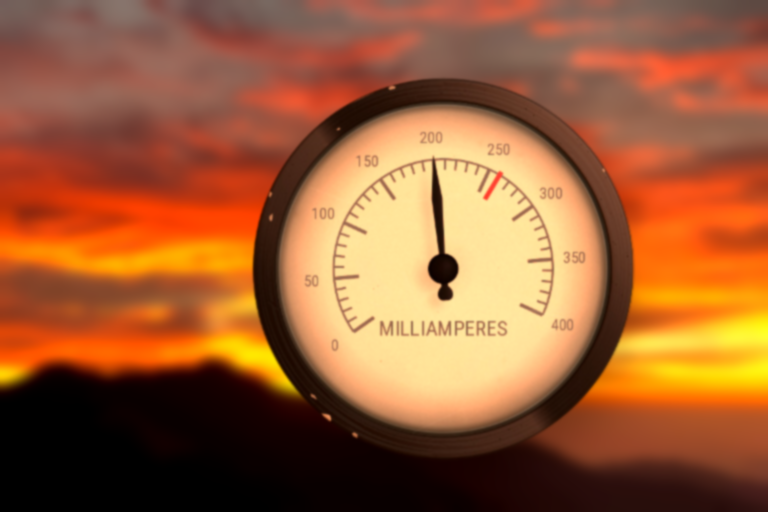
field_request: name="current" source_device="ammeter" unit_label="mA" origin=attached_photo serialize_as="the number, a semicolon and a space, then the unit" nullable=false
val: 200; mA
